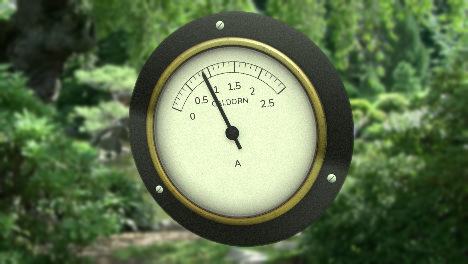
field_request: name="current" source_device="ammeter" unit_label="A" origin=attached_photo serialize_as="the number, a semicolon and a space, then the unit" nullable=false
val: 0.9; A
